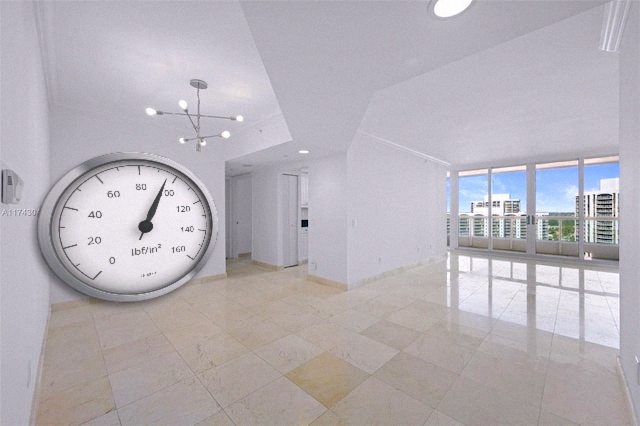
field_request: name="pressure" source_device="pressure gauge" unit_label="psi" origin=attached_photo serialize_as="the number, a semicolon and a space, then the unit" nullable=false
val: 95; psi
